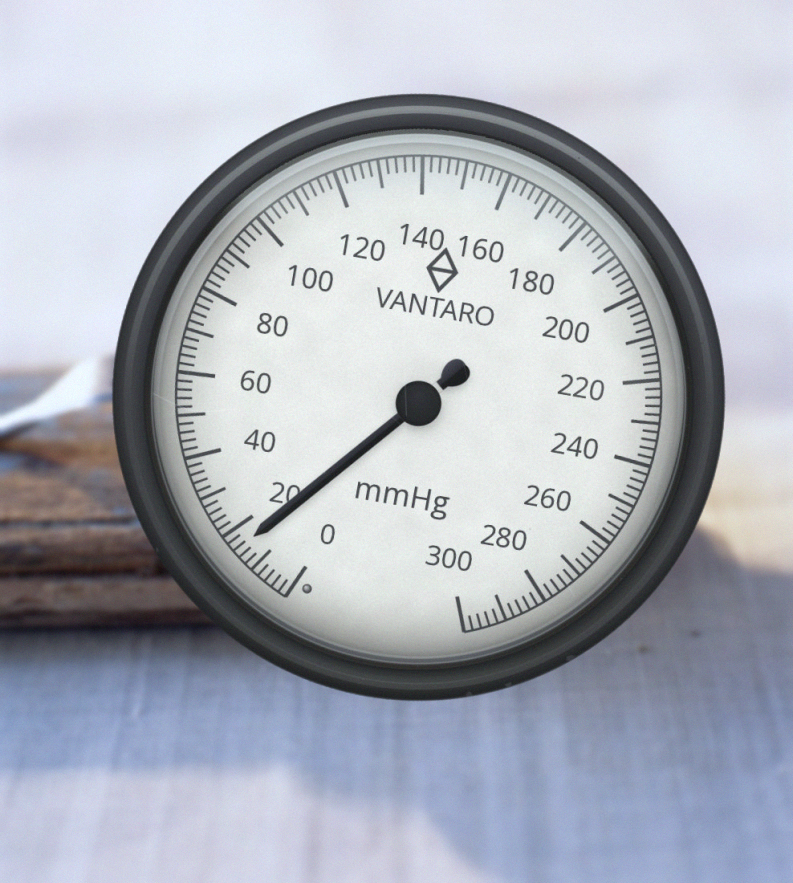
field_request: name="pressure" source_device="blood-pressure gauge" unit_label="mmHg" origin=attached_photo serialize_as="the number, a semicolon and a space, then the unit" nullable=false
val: 16; mmHg
